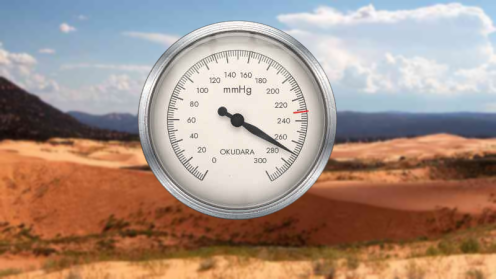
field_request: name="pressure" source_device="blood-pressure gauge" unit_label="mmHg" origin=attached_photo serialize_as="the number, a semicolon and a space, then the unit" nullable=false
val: 270; mmHg
